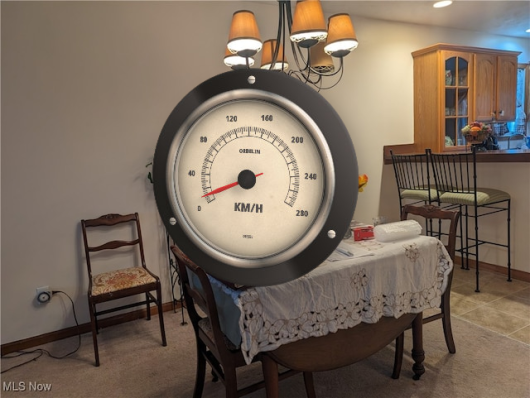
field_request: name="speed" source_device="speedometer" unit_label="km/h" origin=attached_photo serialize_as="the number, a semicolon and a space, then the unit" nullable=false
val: 10; km/h
